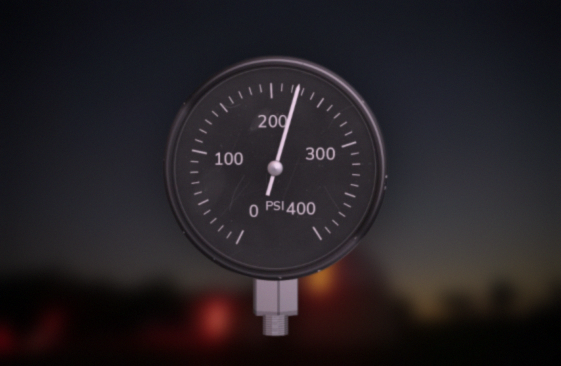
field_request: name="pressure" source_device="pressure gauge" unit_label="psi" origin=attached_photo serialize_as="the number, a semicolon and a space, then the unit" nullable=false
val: 225; psi
